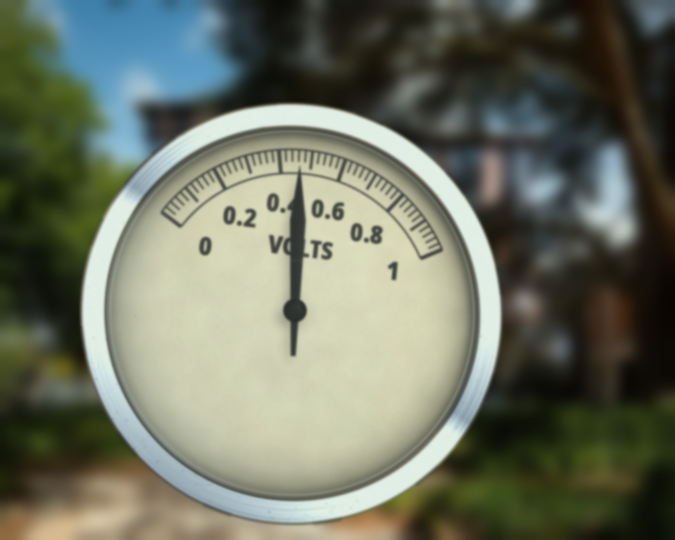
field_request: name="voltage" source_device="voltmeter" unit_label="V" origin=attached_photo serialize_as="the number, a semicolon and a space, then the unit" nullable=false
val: 0.46; V
